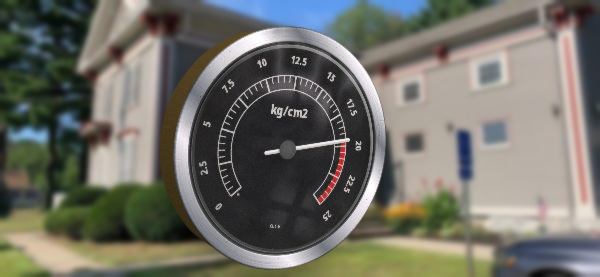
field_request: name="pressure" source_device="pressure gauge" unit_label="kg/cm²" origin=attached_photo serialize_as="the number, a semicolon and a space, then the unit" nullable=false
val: 19.5; kg/cm²
